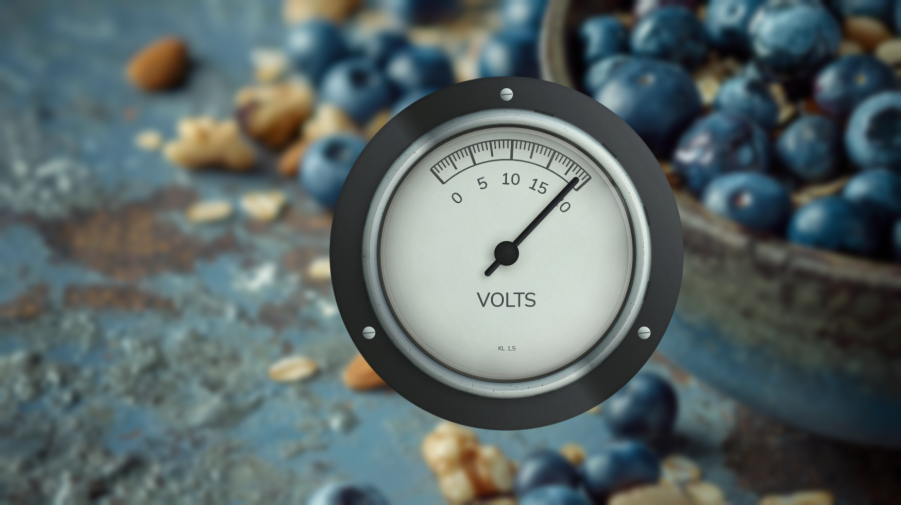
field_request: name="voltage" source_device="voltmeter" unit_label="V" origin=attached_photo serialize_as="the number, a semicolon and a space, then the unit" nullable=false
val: 19; V
